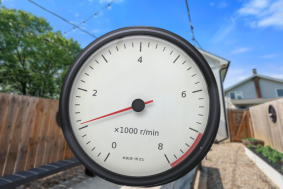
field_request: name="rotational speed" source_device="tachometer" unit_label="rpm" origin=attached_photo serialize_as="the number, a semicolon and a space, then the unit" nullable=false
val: 1100; rpm
